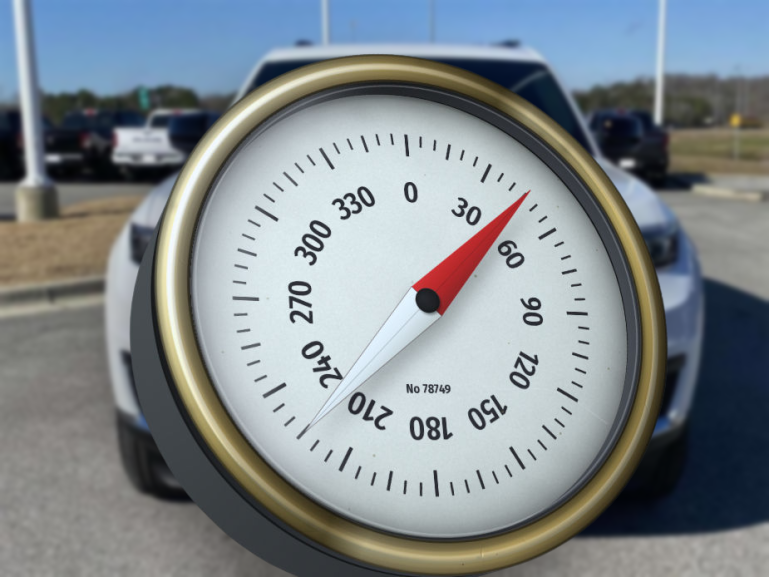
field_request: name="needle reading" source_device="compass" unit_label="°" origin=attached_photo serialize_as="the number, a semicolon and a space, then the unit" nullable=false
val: 45; °
